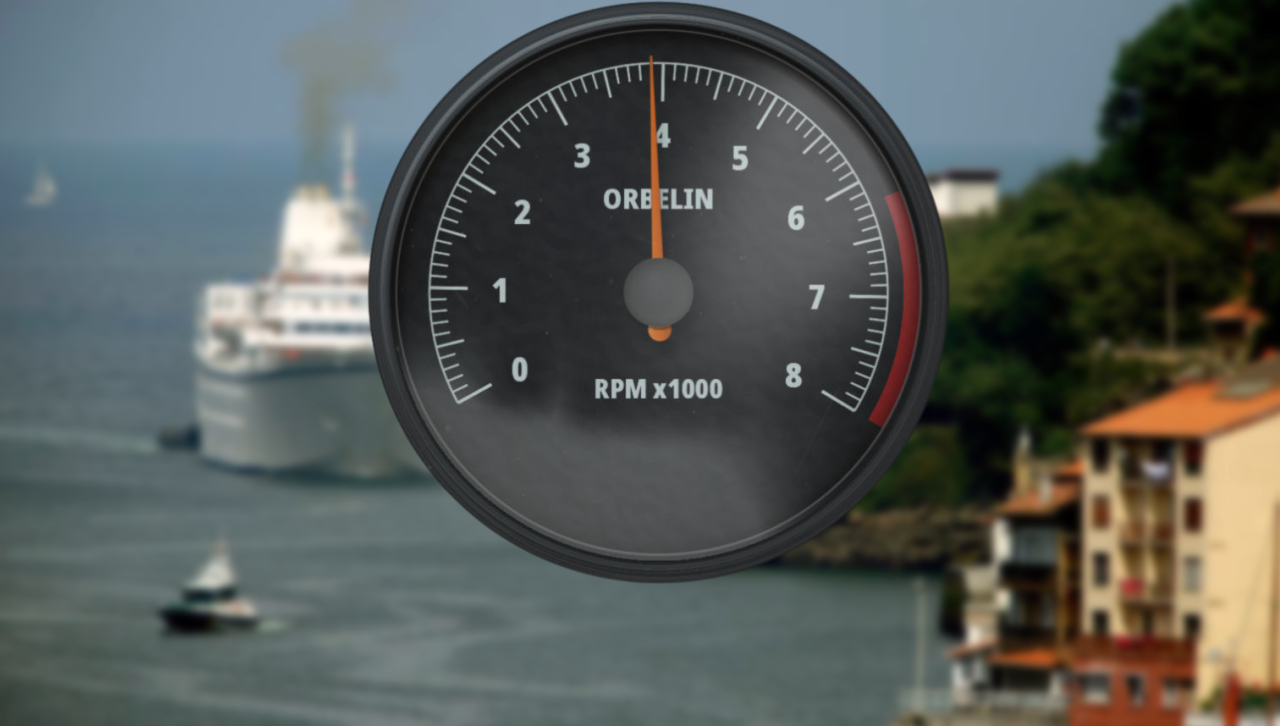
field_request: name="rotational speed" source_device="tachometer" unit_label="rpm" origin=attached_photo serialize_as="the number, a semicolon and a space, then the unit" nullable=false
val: 3900; rpm
